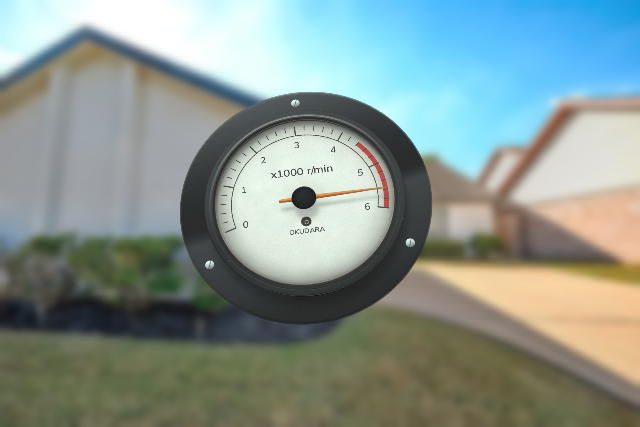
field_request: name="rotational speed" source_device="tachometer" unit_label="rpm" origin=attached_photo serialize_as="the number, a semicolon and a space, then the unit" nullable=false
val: 5600; rpm
